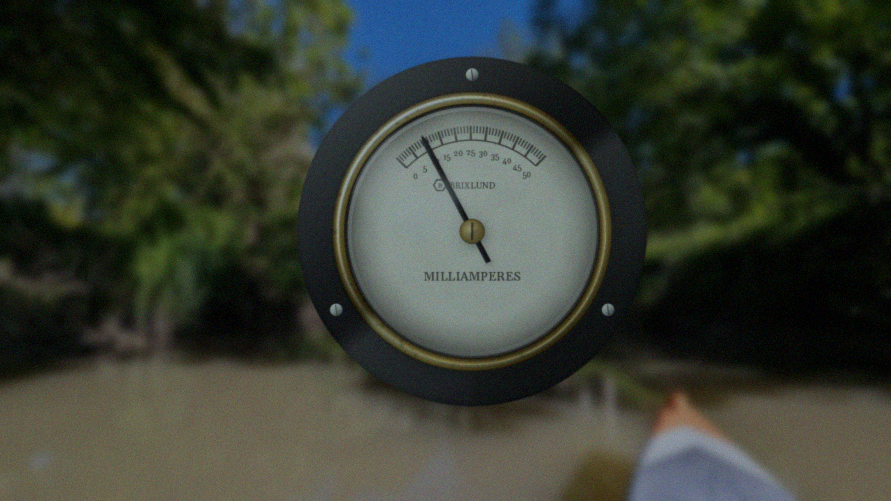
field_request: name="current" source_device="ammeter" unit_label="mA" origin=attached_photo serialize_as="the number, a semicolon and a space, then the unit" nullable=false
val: 10; mA
